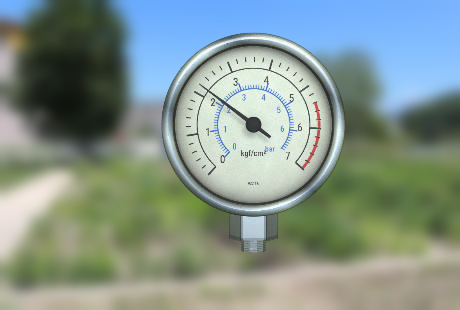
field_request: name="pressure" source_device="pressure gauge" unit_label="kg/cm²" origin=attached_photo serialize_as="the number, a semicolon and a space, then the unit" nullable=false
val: 2.2; kg/cm²
